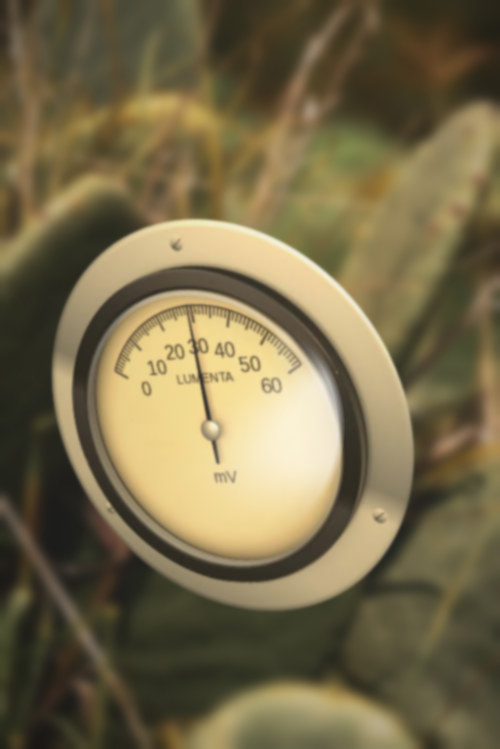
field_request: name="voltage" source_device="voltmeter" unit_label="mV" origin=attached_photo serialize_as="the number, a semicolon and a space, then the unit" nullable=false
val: 30; mV
